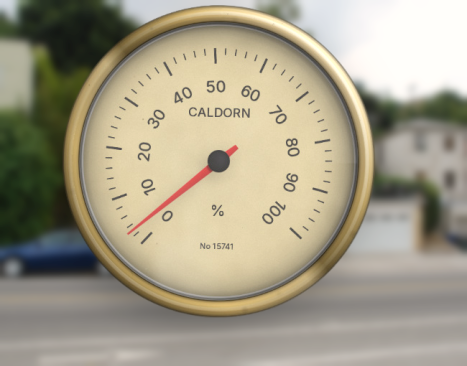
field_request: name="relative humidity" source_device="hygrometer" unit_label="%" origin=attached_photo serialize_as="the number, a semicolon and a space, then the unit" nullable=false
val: 3; %
